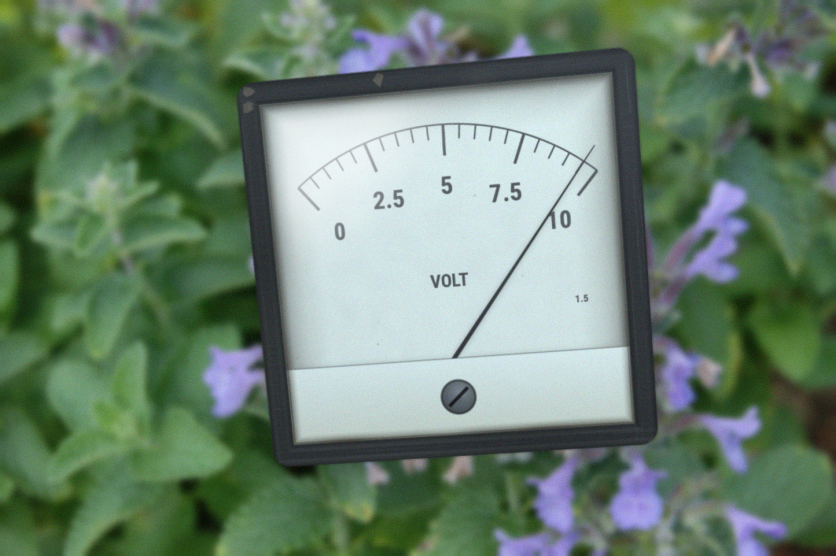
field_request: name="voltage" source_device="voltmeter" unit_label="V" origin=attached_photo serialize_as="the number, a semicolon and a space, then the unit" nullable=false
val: 9.5; V
